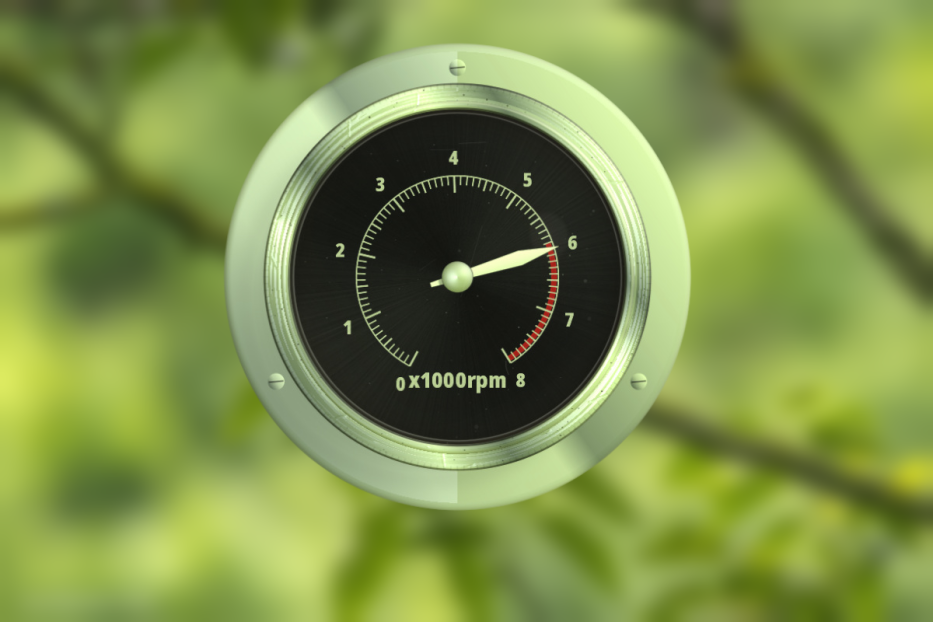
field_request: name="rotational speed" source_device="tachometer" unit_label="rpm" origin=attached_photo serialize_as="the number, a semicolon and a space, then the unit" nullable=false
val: 6000; rpm
